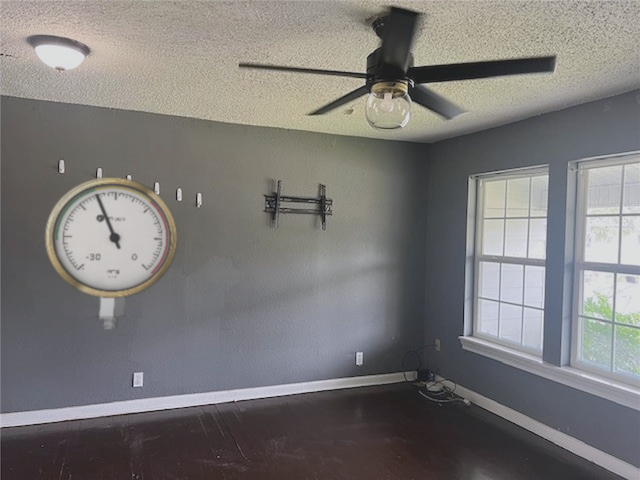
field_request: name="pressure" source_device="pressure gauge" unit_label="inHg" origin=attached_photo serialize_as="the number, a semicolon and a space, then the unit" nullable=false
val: -17.5; inHg
